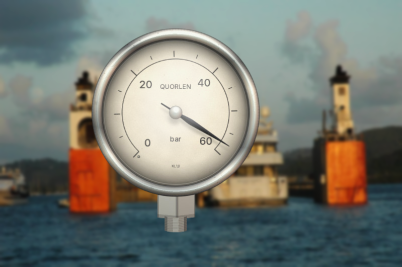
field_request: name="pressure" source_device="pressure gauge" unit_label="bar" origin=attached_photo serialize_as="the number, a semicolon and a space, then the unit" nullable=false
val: 57.5; bar
